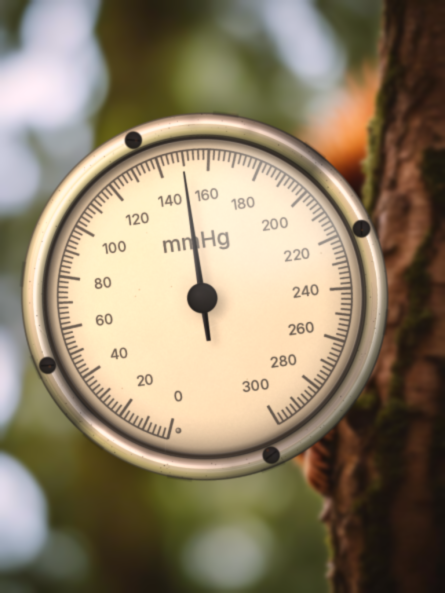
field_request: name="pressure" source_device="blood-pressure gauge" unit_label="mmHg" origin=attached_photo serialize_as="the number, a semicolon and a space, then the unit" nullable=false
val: 150; mmHg
